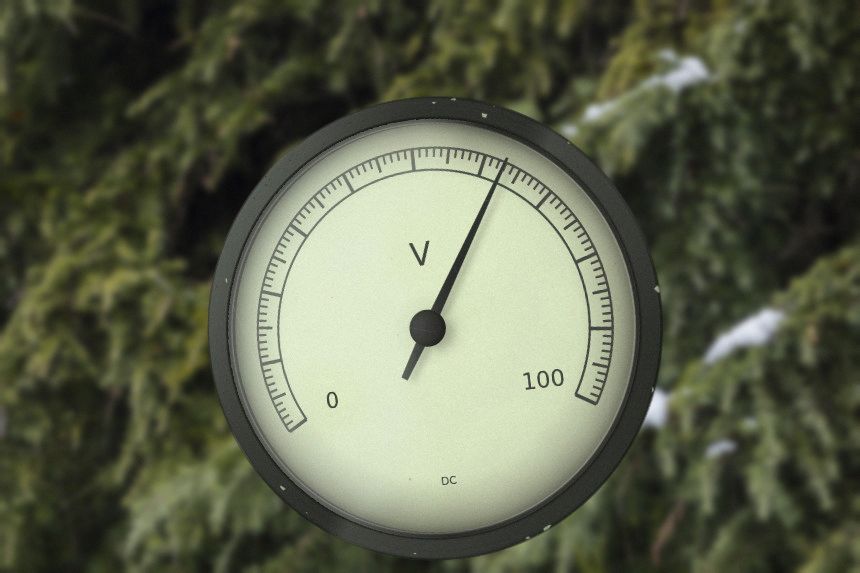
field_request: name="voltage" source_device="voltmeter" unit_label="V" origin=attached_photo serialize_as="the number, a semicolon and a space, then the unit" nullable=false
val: 63; V
